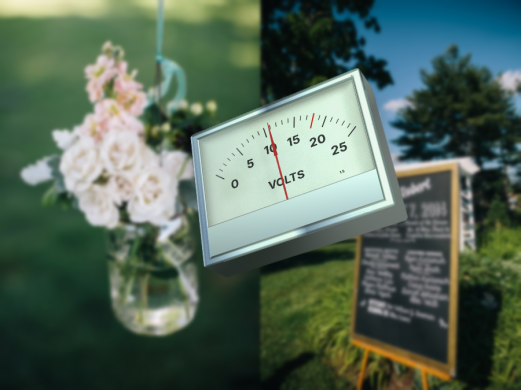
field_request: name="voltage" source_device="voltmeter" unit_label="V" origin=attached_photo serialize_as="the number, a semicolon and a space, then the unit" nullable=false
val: 11; V
